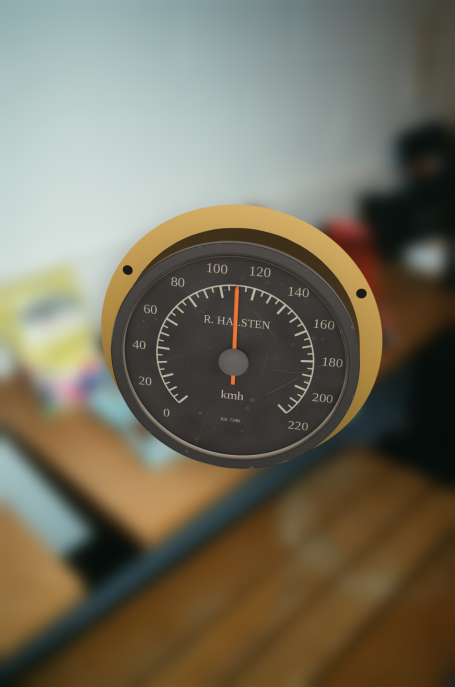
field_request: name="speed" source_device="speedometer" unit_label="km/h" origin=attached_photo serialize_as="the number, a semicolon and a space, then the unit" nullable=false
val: 110; km/h
